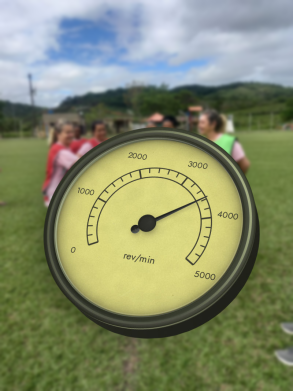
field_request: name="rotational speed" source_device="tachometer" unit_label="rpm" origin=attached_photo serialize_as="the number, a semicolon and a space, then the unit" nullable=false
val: 3600; rpm
